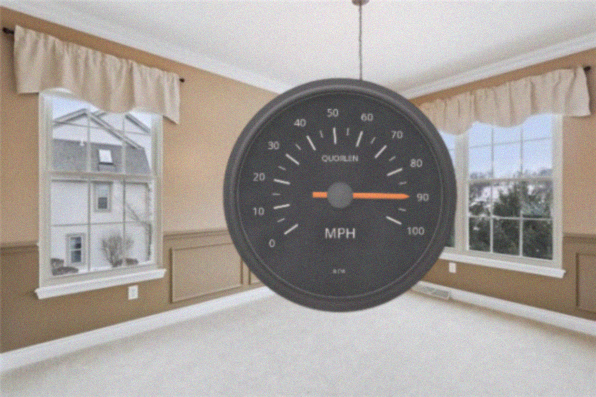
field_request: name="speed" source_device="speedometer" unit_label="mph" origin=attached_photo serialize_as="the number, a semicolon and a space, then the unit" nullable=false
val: 90; mph
